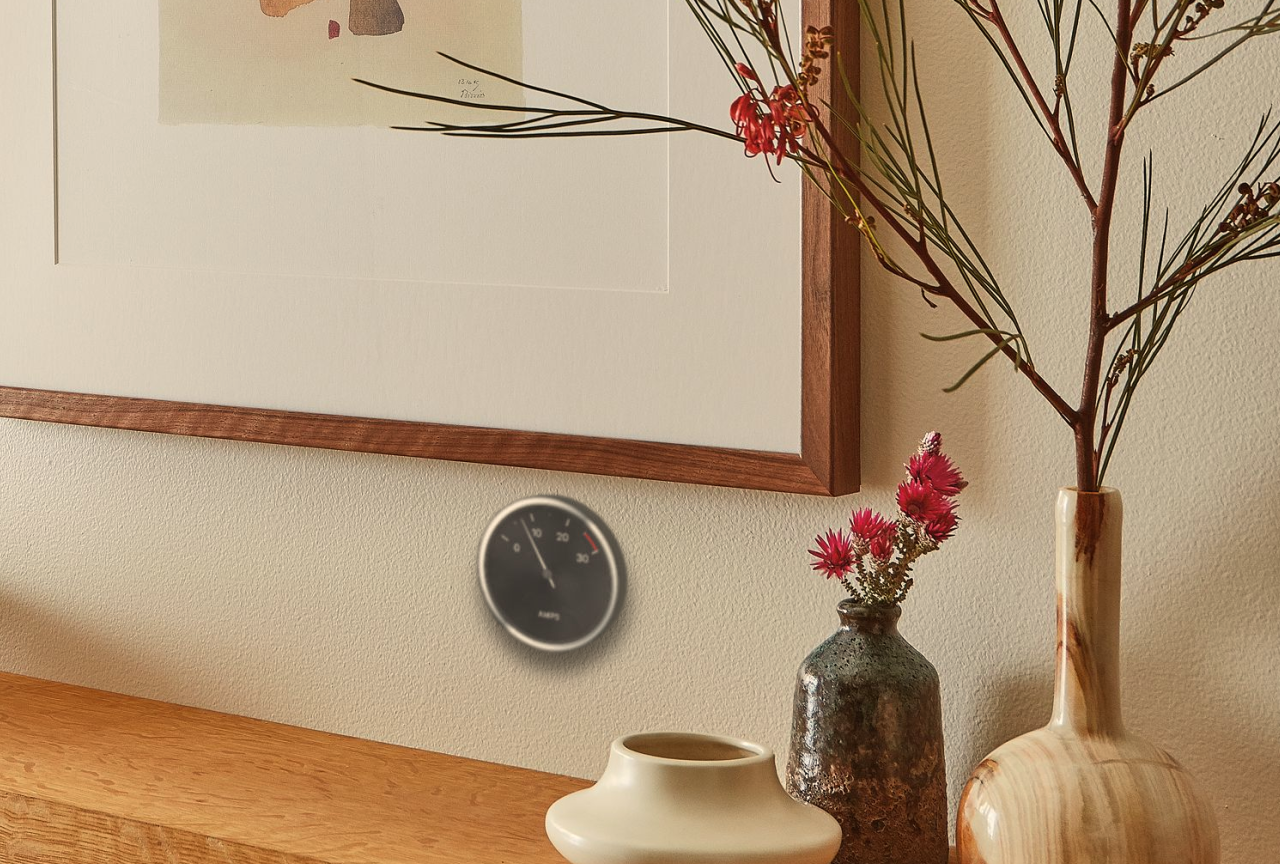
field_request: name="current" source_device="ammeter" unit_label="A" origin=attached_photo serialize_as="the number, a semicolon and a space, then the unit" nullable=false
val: 7.5; A
